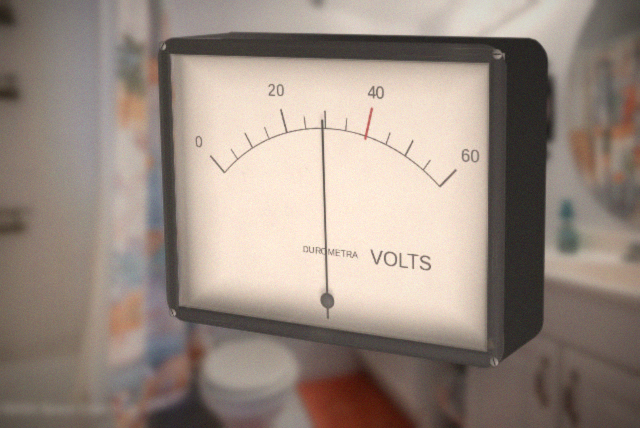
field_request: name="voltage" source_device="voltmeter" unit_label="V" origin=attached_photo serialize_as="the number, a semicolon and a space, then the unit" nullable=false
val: 30; V
